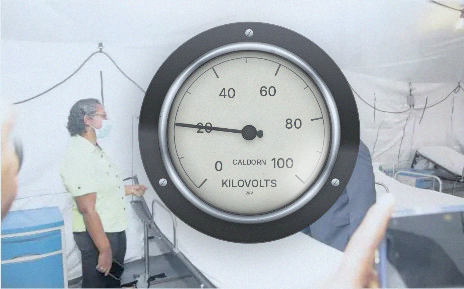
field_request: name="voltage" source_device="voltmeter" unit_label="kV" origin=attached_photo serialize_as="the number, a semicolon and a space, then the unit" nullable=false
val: 20; kV
